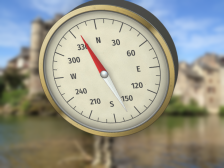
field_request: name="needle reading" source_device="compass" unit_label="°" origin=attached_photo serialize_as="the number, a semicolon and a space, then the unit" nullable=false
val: 340; °
